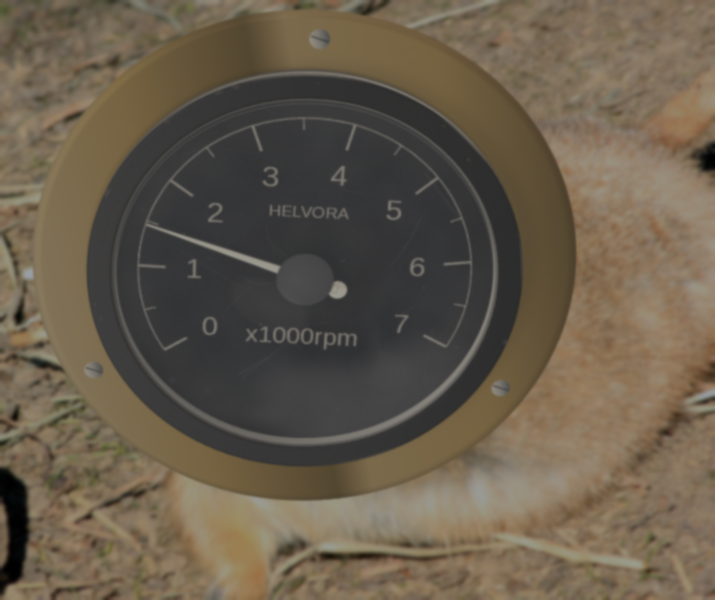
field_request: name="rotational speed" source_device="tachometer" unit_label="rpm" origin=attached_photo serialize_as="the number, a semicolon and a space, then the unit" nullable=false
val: 1500; rpm
